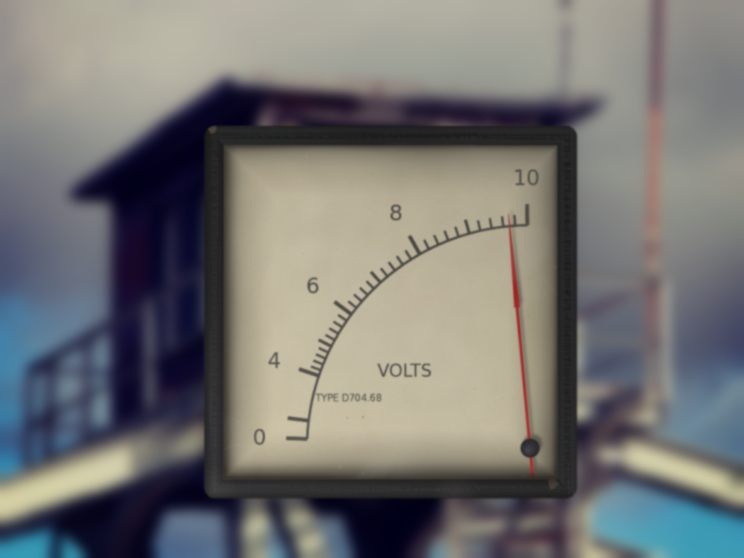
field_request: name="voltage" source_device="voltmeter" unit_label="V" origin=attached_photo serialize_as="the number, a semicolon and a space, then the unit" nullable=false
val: 9.7; V
